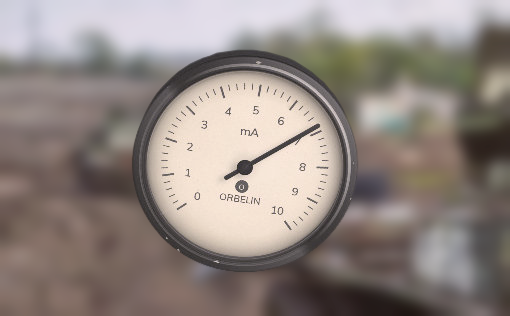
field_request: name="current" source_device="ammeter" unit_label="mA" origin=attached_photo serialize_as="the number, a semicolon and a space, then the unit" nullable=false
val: 6.8; mA
